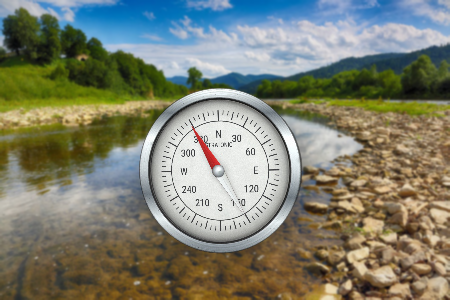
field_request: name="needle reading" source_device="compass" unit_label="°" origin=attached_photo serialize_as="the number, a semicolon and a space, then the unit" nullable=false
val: 330; °
